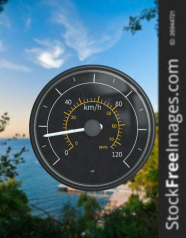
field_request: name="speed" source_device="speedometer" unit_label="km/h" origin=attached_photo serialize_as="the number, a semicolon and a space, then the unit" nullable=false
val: 15; km/h
